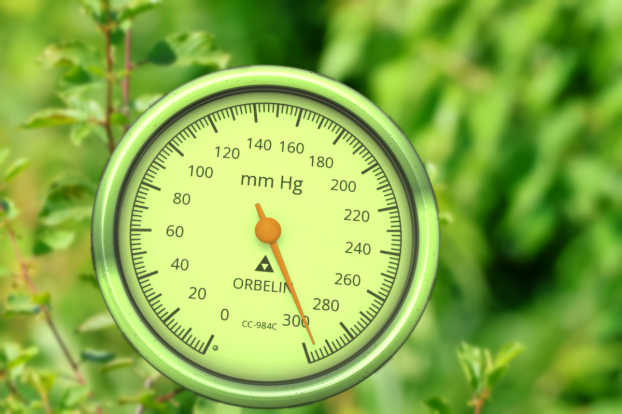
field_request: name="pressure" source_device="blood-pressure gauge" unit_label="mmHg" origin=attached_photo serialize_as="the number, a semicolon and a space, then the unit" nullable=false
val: 296; mmHg
